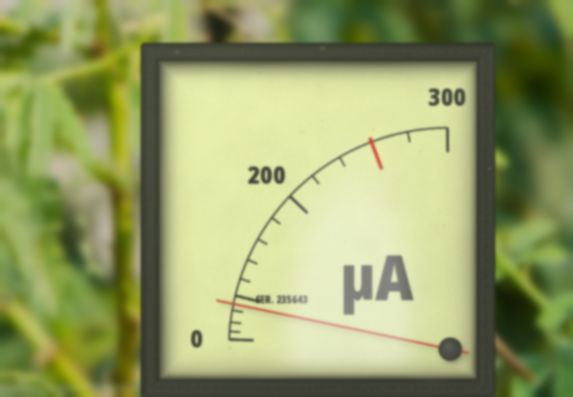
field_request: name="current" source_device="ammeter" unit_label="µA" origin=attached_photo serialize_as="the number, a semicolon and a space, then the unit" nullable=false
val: 90; µA
